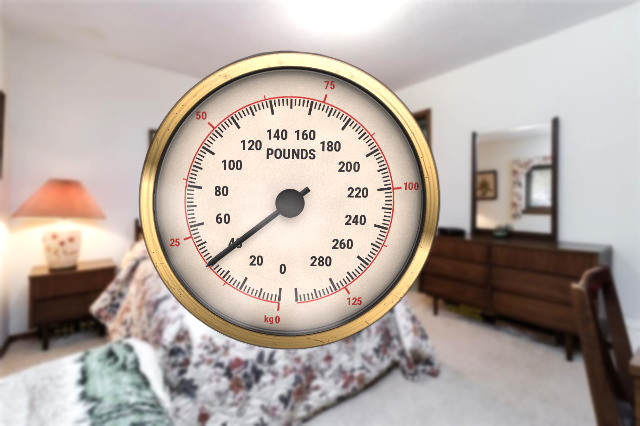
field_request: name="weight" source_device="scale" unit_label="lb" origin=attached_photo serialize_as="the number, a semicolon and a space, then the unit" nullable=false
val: 40; lb
